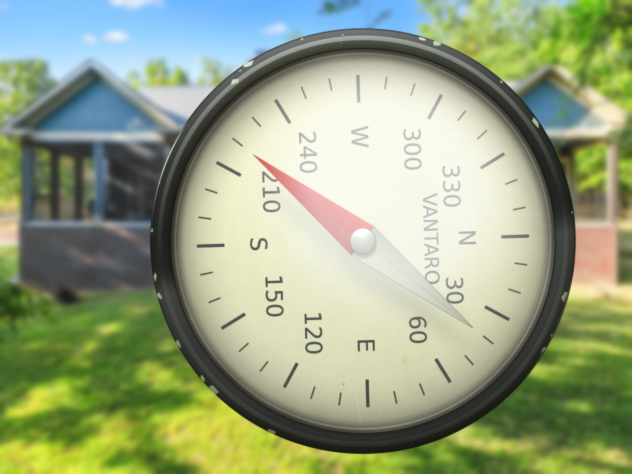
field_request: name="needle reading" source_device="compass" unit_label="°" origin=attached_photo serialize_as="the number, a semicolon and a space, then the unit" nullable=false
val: 220; °
